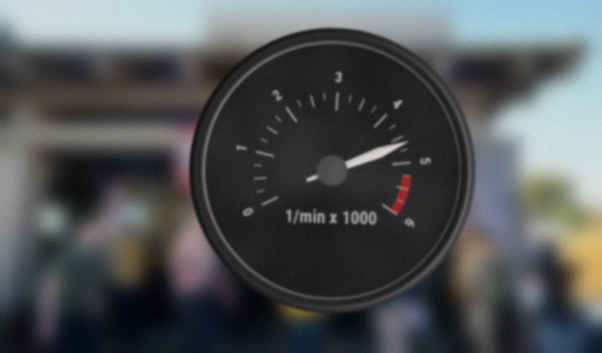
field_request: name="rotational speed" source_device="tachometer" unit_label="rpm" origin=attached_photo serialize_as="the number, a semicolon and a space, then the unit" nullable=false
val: 4625; rpm
